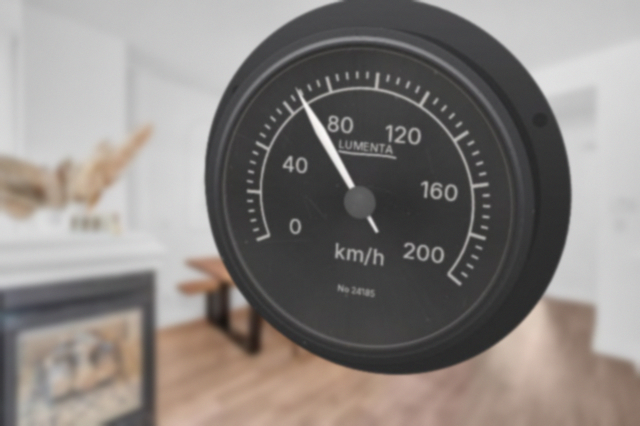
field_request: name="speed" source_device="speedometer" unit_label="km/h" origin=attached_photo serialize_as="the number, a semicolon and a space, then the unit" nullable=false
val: 68; km/h
